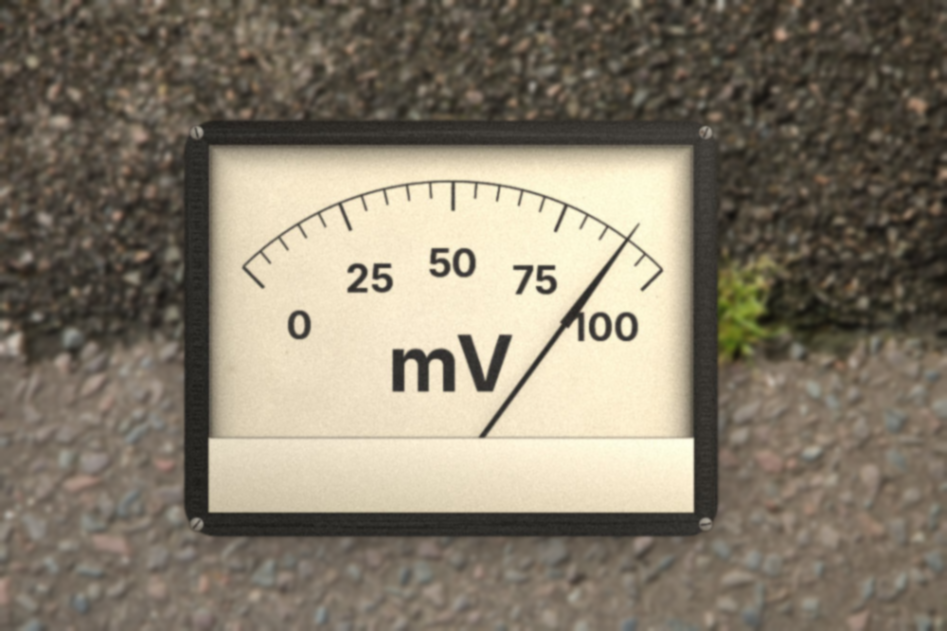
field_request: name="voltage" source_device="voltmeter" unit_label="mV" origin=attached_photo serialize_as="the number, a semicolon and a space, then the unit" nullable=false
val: 90; mV
